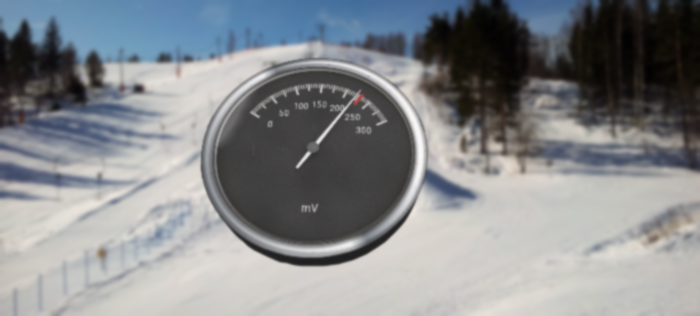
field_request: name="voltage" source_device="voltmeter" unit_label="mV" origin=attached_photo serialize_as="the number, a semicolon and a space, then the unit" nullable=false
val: 225; mV
